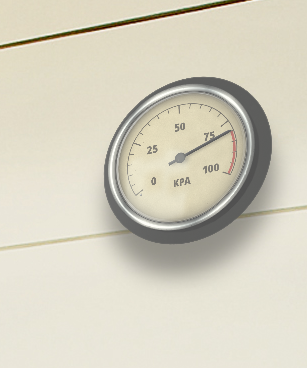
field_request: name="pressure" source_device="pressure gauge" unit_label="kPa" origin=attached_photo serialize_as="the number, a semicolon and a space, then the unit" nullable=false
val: 80; kPa
